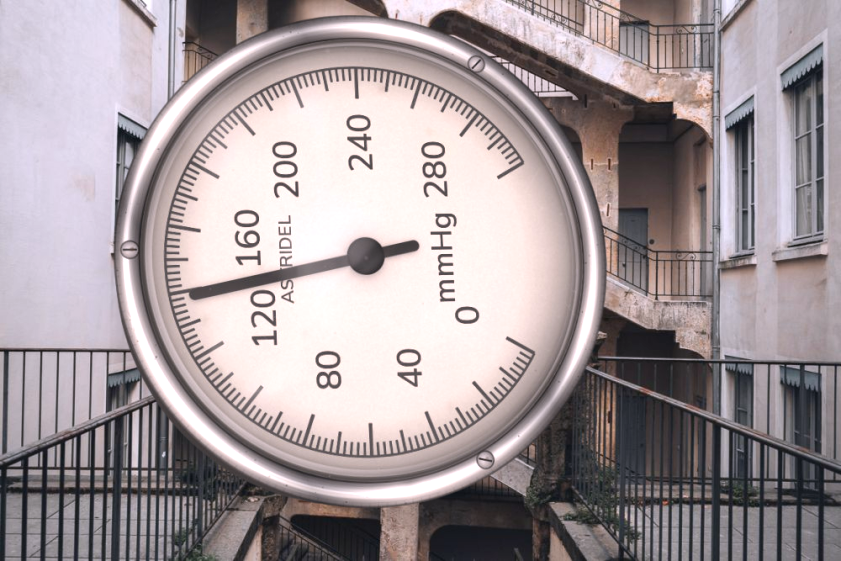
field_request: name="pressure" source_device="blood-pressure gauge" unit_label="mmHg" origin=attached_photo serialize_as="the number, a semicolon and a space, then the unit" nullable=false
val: 138; mmHg
